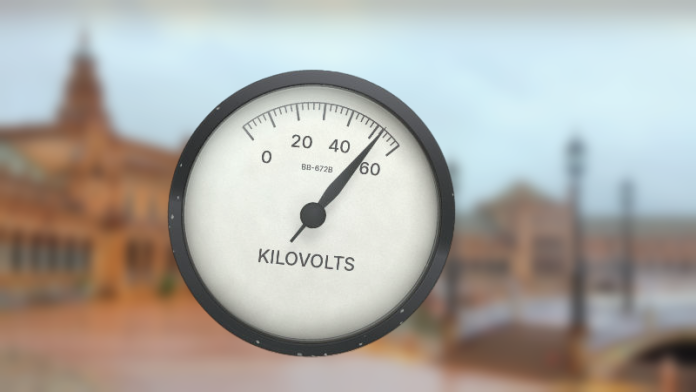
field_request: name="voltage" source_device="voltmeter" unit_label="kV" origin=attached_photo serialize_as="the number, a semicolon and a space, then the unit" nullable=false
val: 52; kV
